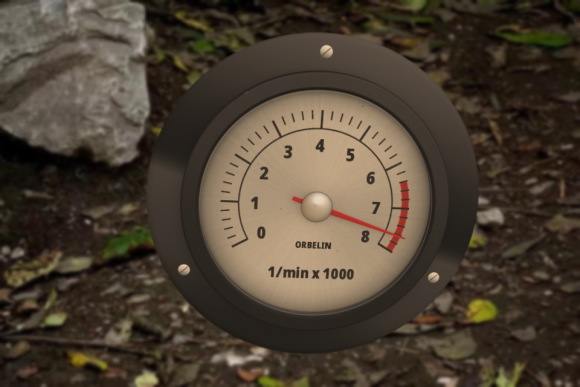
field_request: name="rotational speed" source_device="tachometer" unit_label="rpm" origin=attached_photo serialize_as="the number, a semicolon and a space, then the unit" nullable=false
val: 7600; rpm
